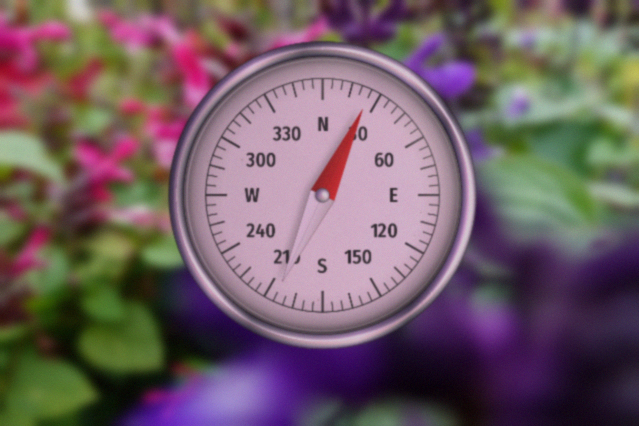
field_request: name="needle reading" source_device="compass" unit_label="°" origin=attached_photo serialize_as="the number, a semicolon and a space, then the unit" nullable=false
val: 25; °
